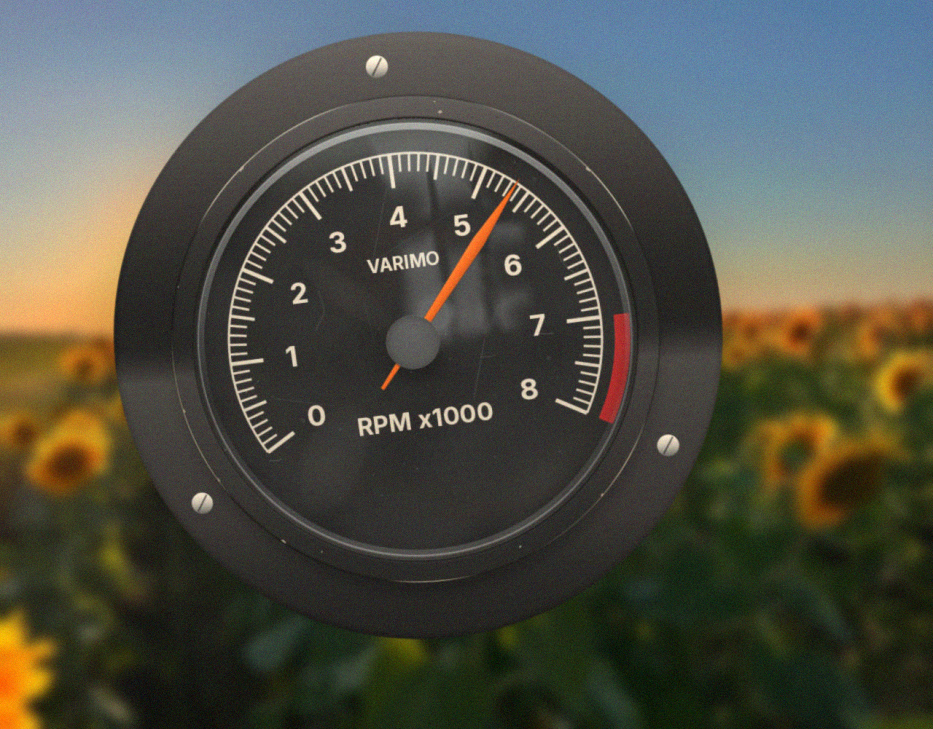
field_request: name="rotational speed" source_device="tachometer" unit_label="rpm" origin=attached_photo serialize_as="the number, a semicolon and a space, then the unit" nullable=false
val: 5350; rpm
